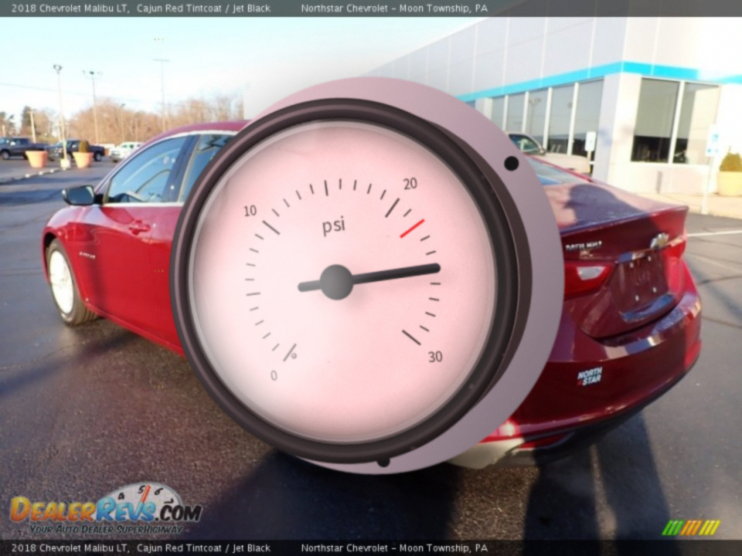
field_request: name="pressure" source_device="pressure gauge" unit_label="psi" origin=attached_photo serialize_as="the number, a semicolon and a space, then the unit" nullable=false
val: 25; psi
